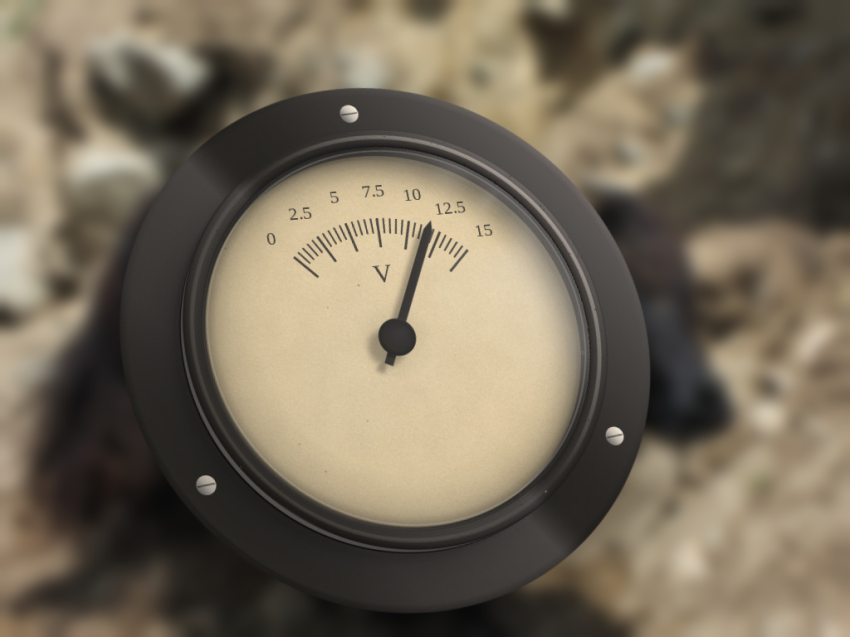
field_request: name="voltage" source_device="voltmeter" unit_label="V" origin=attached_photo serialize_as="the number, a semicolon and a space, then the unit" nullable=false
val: 11.5; V
